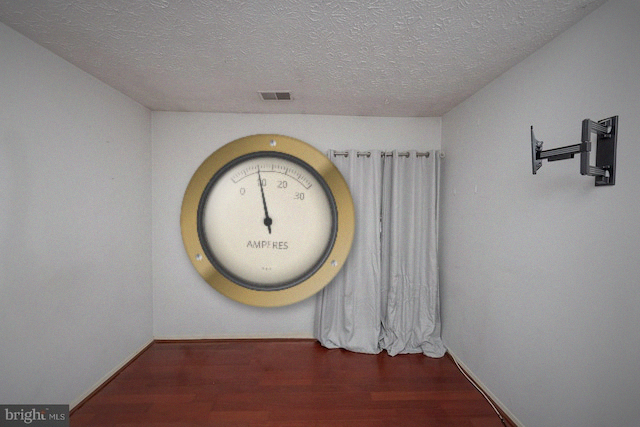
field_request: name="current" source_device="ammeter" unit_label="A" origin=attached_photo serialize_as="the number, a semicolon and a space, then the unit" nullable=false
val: 10; A
